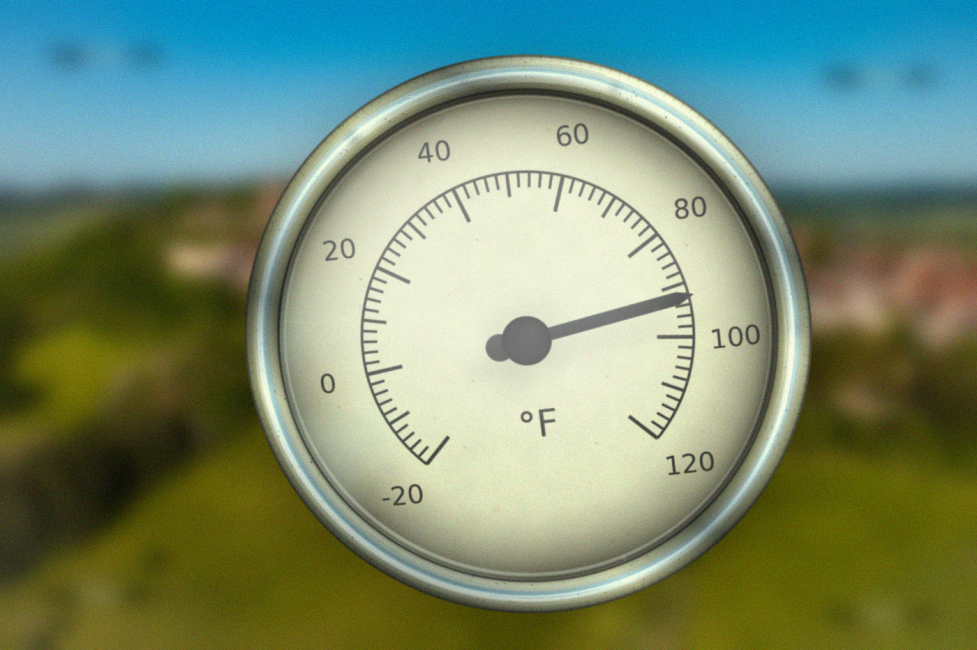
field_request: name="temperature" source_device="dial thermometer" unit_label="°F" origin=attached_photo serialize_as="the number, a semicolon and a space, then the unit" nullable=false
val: 92; °F
